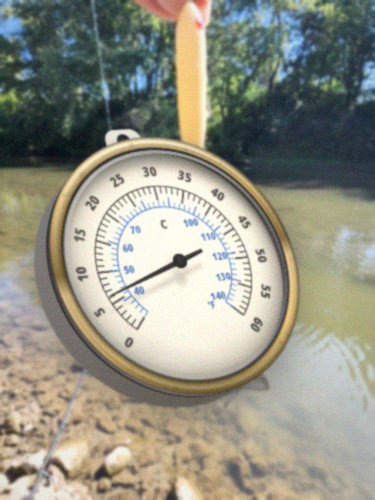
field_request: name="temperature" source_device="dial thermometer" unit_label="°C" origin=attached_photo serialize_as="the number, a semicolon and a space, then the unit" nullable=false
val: 6; °C
